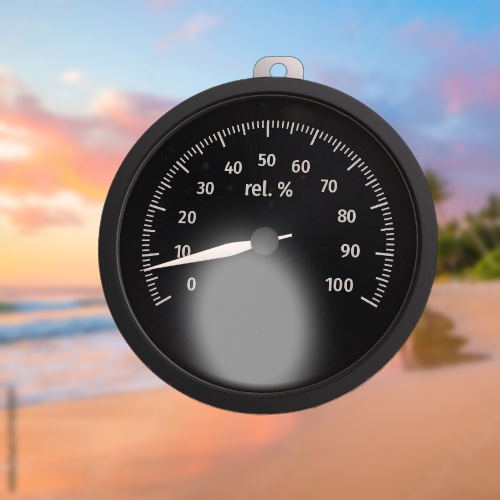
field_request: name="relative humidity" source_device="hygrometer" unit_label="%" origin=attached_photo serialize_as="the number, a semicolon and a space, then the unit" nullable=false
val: 7; %
